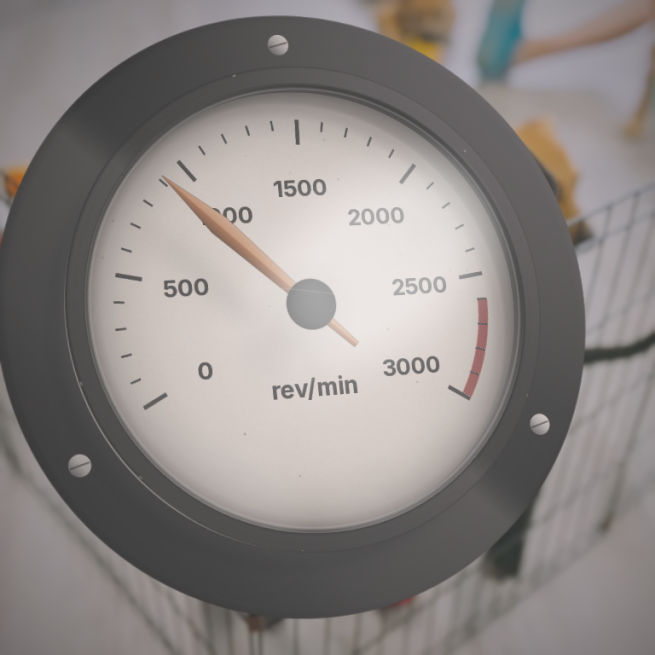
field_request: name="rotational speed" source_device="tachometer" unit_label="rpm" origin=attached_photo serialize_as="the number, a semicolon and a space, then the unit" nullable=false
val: 900; rpm
